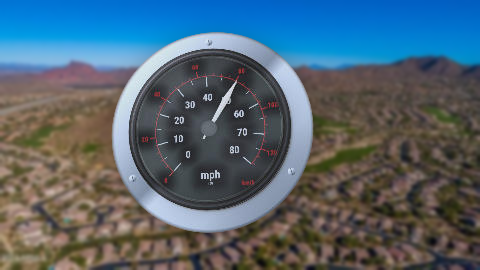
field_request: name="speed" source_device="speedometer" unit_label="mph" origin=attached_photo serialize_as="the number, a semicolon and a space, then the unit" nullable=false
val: 50; mph
